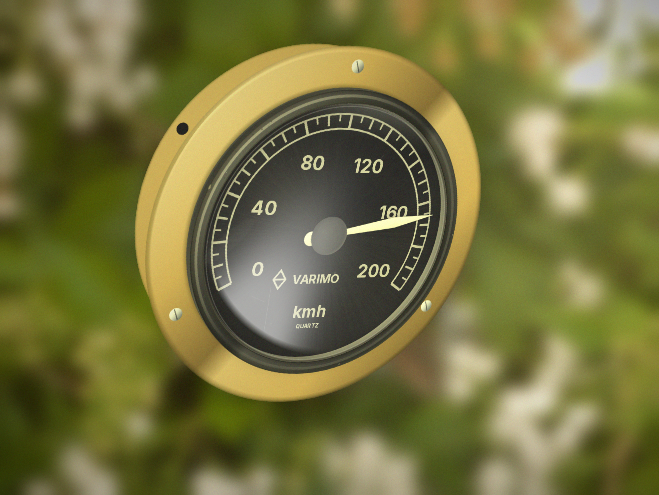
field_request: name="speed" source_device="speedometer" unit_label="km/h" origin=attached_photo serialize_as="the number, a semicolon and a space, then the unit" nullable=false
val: 165; km/h
